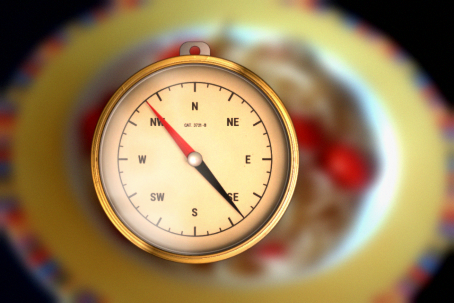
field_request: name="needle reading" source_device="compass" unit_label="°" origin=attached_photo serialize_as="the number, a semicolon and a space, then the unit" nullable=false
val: 320; °
